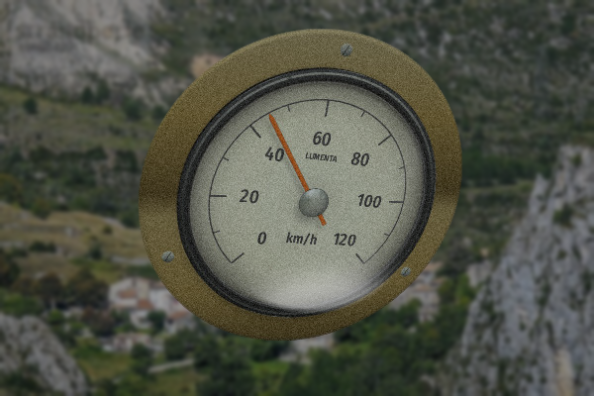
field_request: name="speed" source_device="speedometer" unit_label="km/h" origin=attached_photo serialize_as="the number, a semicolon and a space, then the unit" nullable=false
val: 45; km/h
